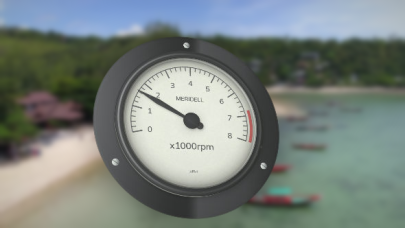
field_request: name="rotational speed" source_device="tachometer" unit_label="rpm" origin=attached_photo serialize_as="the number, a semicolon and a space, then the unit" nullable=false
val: 1600; rpm
